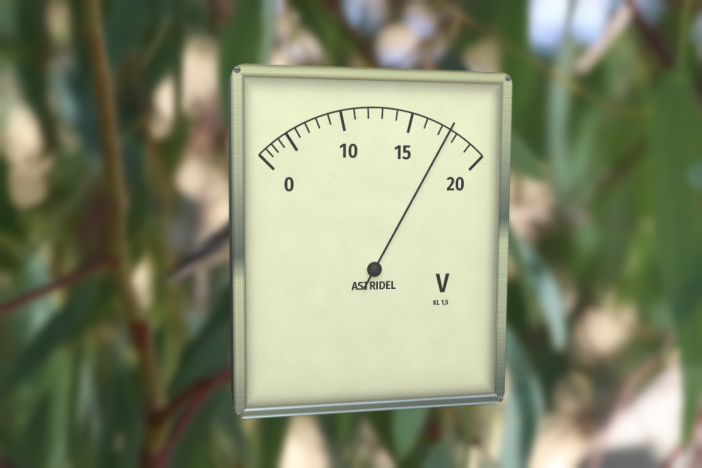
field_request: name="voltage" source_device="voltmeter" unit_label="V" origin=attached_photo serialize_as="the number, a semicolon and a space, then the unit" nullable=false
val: 17.5; V
